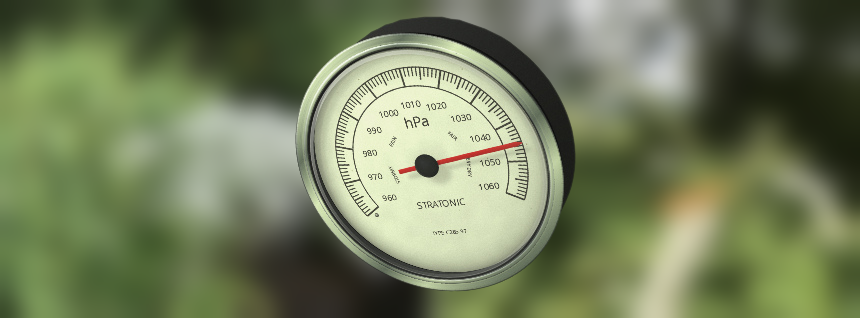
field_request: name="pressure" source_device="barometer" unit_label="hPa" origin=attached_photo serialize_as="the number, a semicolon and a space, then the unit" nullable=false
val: 1045; hPa
